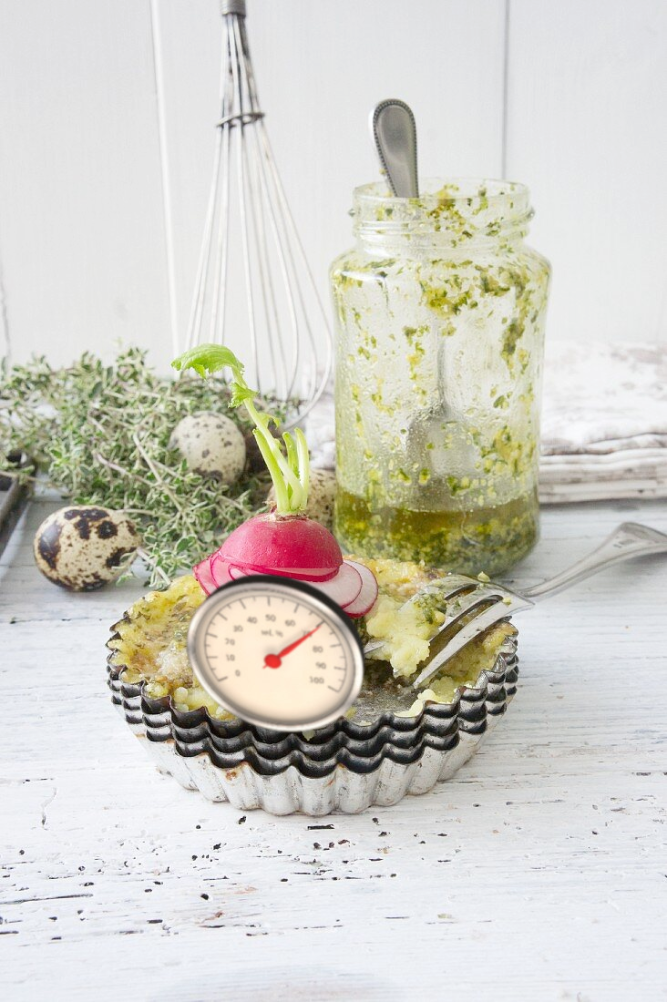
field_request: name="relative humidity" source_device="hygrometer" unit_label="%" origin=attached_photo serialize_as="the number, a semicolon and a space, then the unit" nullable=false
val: 70; %
